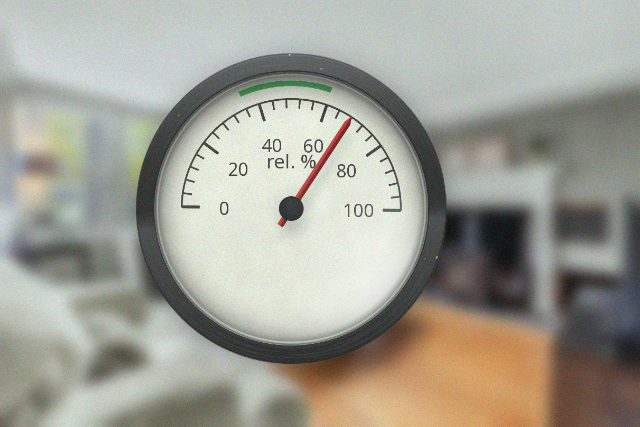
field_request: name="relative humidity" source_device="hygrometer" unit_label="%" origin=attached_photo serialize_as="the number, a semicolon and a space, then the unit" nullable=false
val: 68; %
